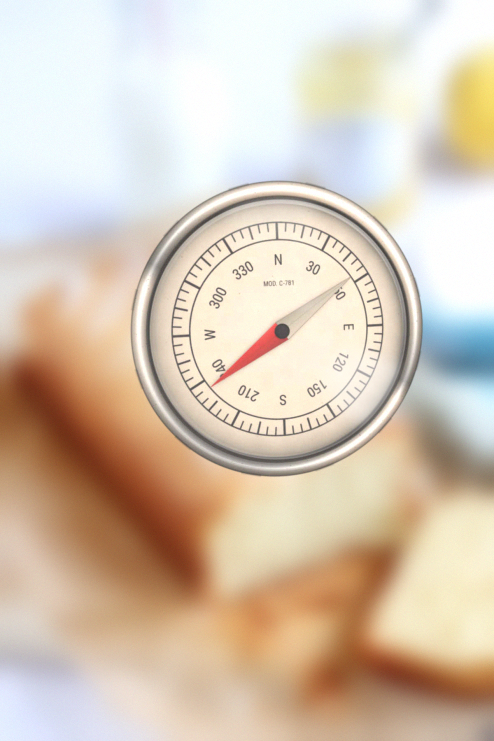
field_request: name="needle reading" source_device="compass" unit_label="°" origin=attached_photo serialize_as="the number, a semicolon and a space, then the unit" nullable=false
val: 235; °
